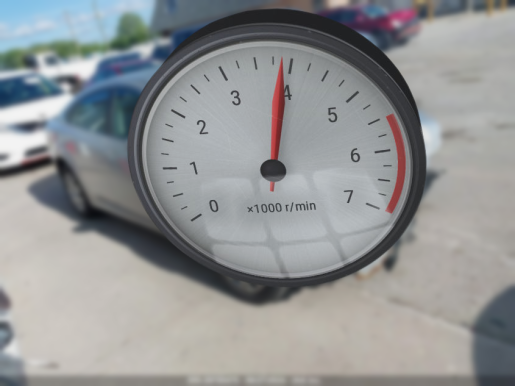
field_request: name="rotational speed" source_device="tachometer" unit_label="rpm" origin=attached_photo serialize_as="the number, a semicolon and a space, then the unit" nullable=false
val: 3875; rpm
